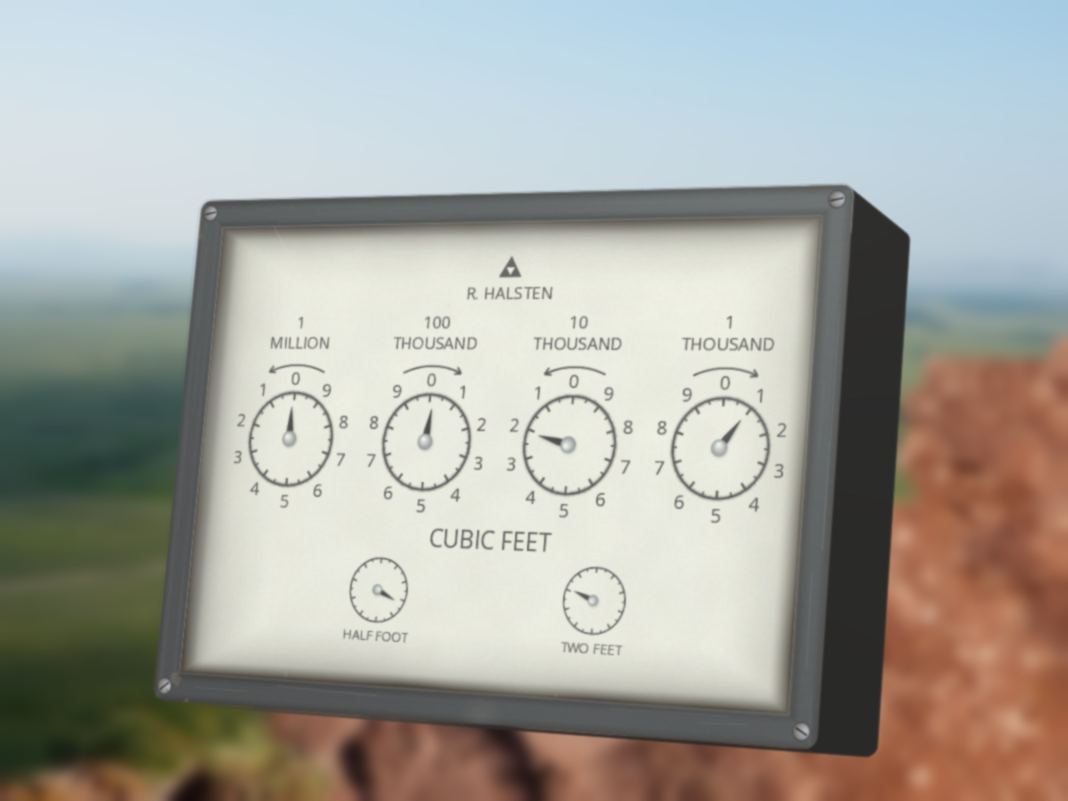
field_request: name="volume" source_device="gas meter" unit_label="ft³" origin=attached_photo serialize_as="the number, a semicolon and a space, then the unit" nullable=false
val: 2100; ft³
